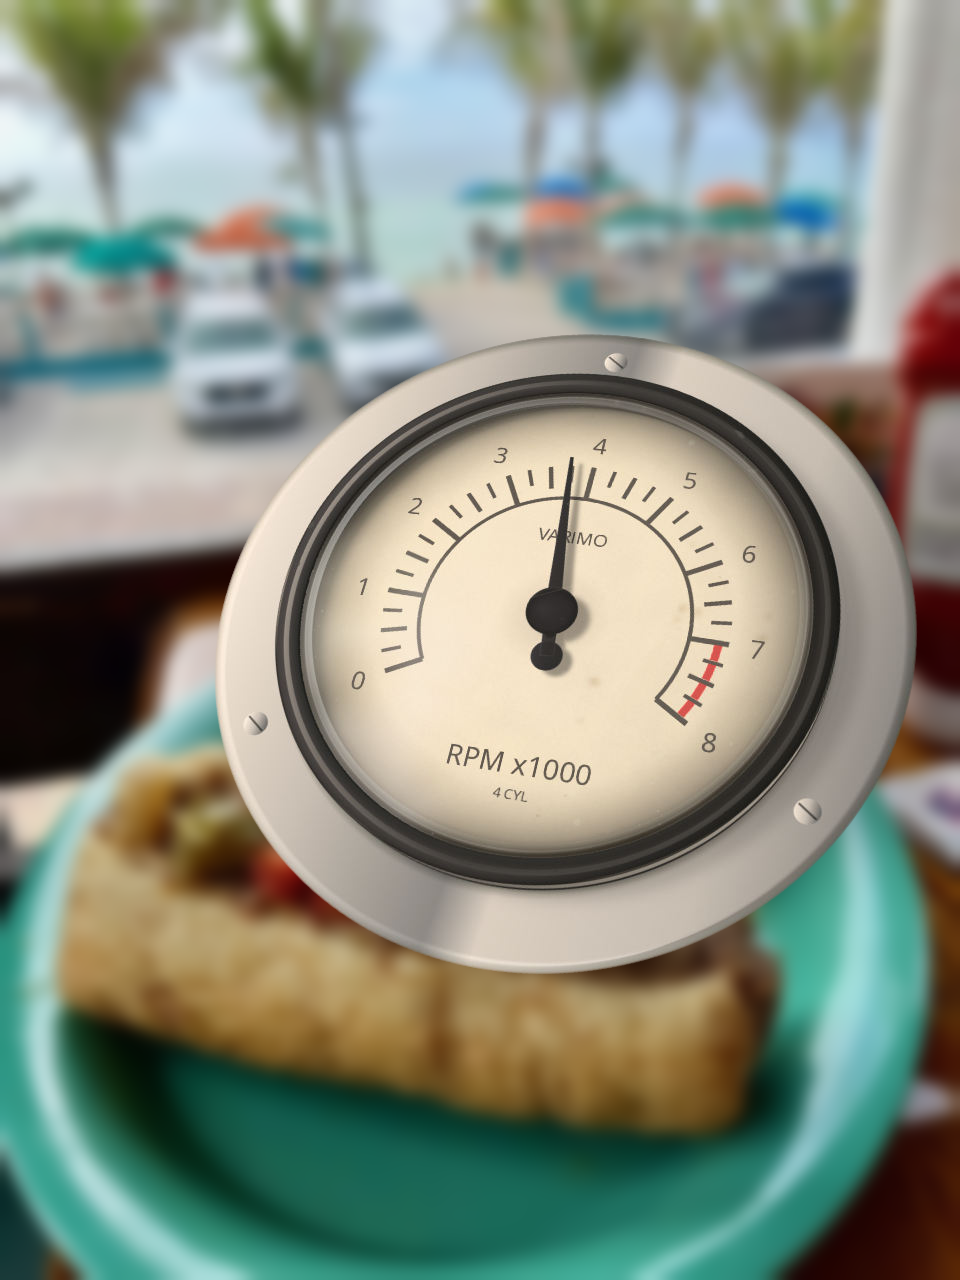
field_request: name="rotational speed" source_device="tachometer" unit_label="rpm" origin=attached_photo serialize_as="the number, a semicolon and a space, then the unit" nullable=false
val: 3750; rpm
